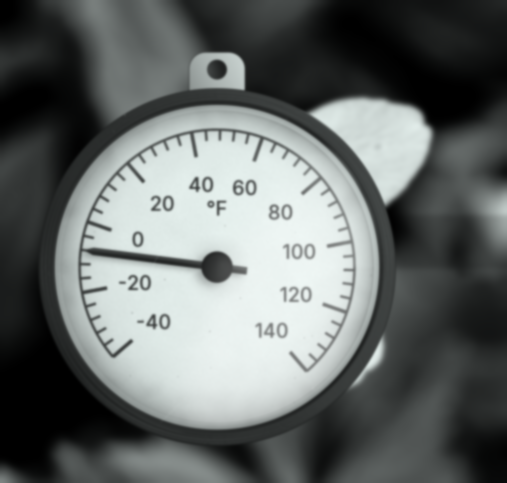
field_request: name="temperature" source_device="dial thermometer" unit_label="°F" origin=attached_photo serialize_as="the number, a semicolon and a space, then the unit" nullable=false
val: -8; °F
